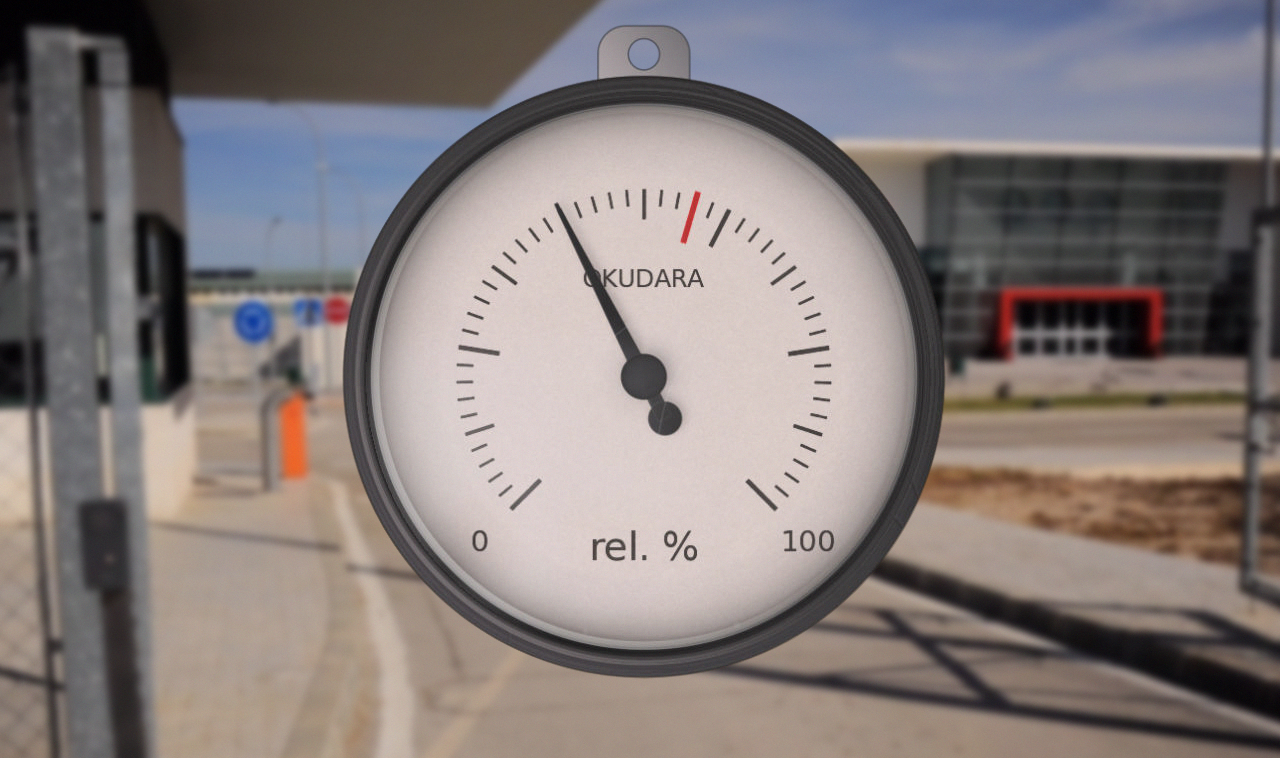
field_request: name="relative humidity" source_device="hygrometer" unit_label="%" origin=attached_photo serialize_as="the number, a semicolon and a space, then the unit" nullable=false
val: 40; %
